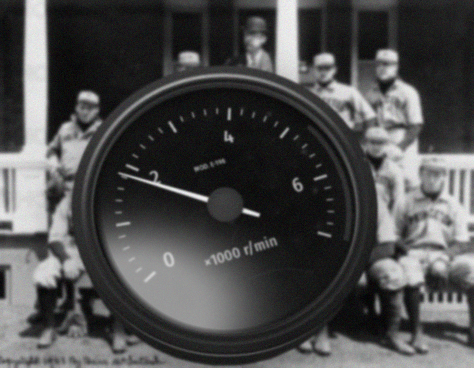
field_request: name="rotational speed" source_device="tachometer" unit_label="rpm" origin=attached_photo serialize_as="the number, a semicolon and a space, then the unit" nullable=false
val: 1800; rpm
